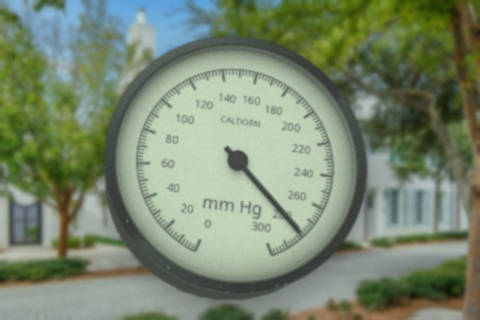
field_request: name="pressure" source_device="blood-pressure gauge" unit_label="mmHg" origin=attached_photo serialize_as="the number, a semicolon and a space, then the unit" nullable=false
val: 280; mmHg
